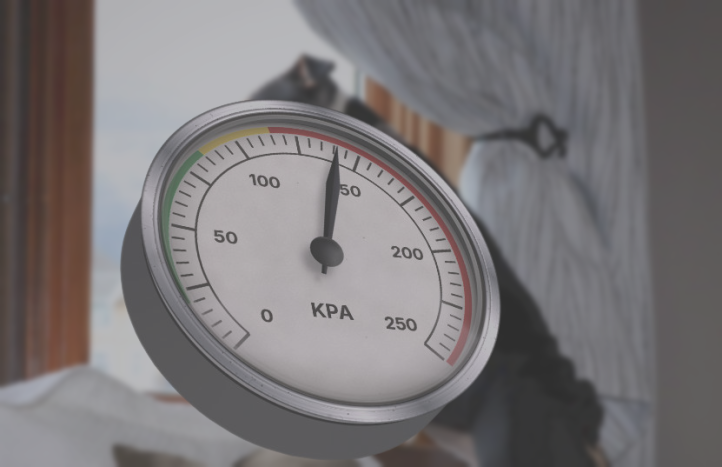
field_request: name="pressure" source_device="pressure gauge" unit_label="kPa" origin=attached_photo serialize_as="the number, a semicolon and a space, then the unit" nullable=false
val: 140; kPa
